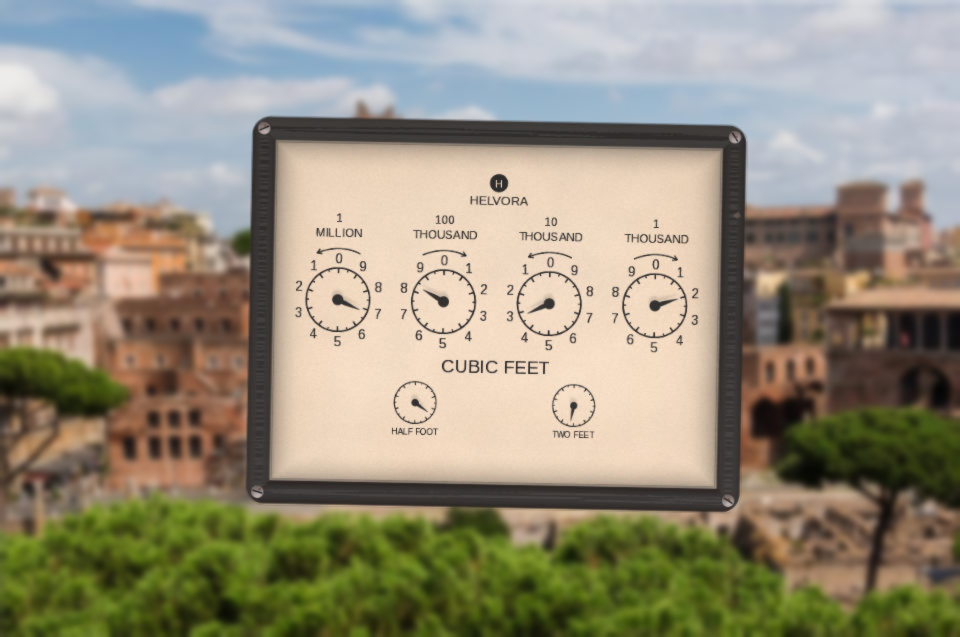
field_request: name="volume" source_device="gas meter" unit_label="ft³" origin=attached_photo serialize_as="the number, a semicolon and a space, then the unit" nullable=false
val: 683200; ft³
